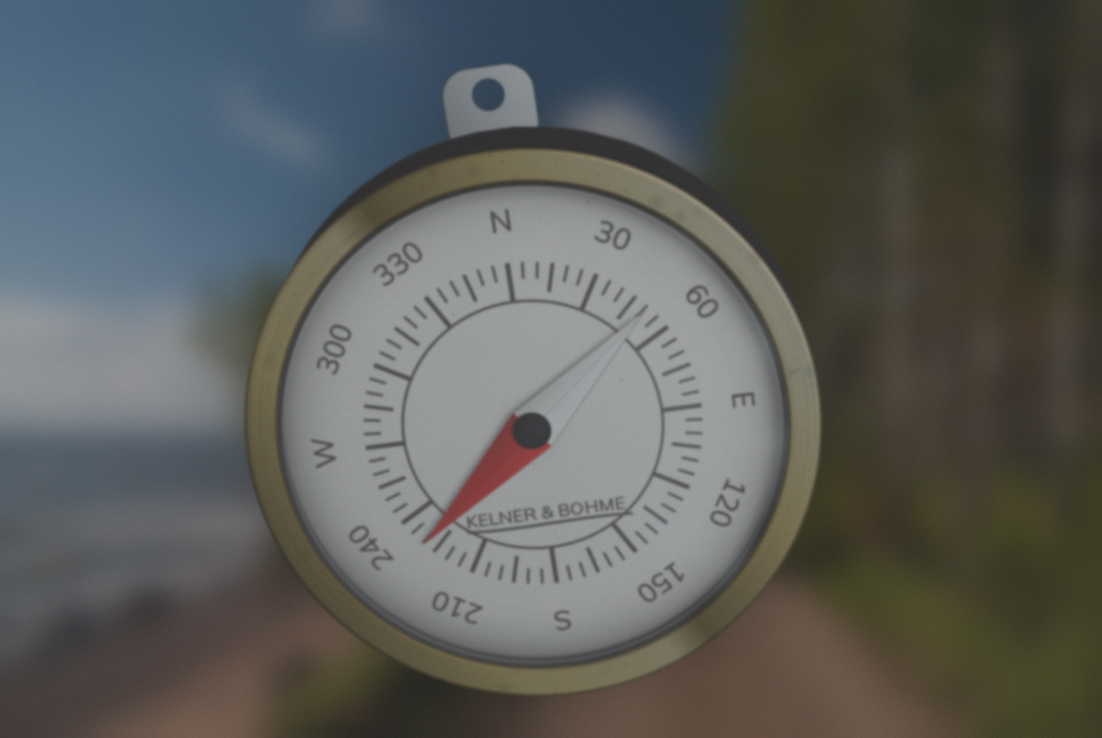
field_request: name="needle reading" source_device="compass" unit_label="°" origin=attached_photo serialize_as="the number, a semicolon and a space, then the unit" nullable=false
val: 230; °
